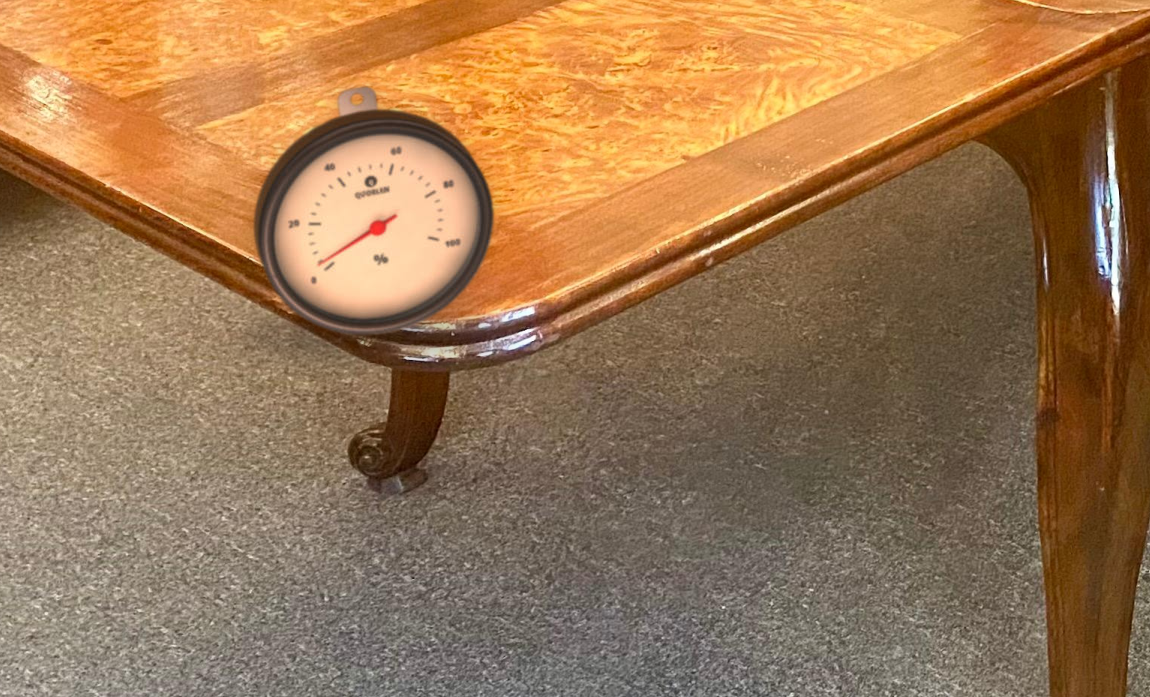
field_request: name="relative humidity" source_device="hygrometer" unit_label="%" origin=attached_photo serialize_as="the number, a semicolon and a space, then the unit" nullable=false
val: 4; %
